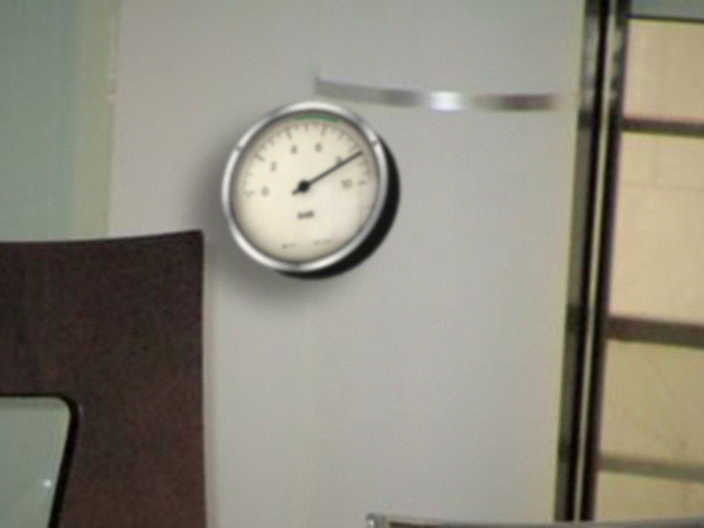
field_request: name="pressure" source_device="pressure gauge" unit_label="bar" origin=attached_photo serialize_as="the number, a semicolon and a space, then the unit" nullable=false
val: 8.5; bar
